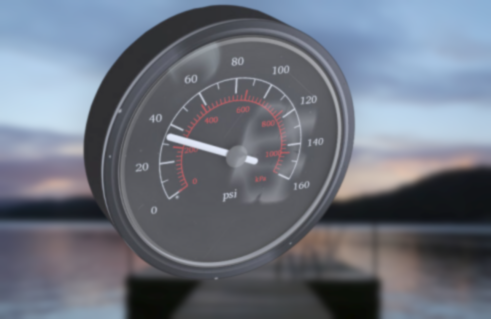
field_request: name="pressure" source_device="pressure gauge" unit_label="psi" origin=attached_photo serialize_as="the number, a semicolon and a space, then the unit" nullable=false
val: 35; psi
